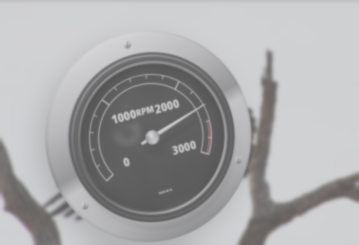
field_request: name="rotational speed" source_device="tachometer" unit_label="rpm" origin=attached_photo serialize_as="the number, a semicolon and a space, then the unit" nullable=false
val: 2400; rpm
